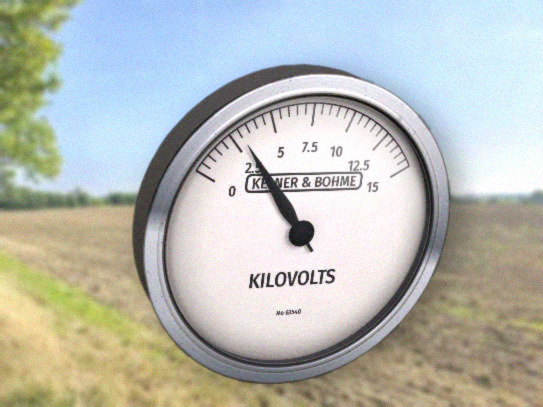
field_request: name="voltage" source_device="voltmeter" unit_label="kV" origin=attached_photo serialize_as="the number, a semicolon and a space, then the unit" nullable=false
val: 3; kV
